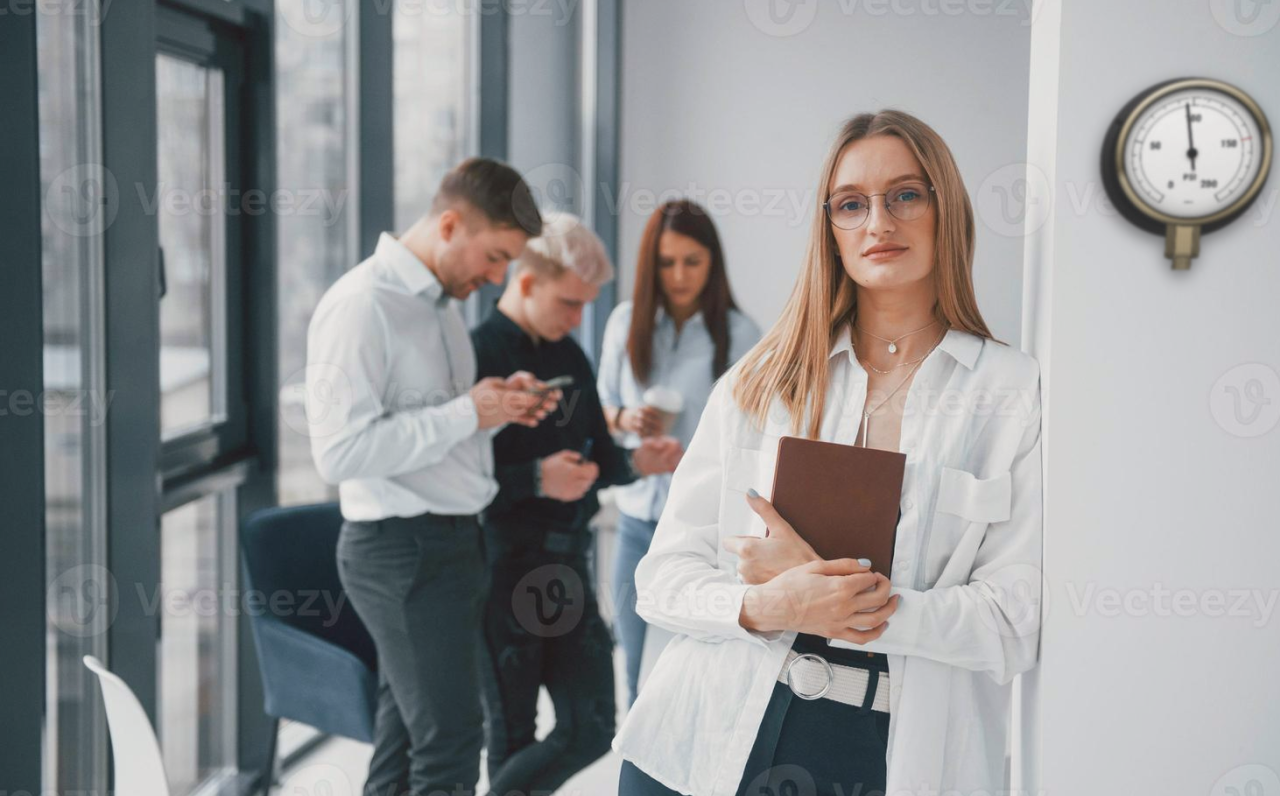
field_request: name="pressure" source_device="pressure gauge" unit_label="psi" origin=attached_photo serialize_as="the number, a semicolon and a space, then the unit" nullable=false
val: 95; psi
